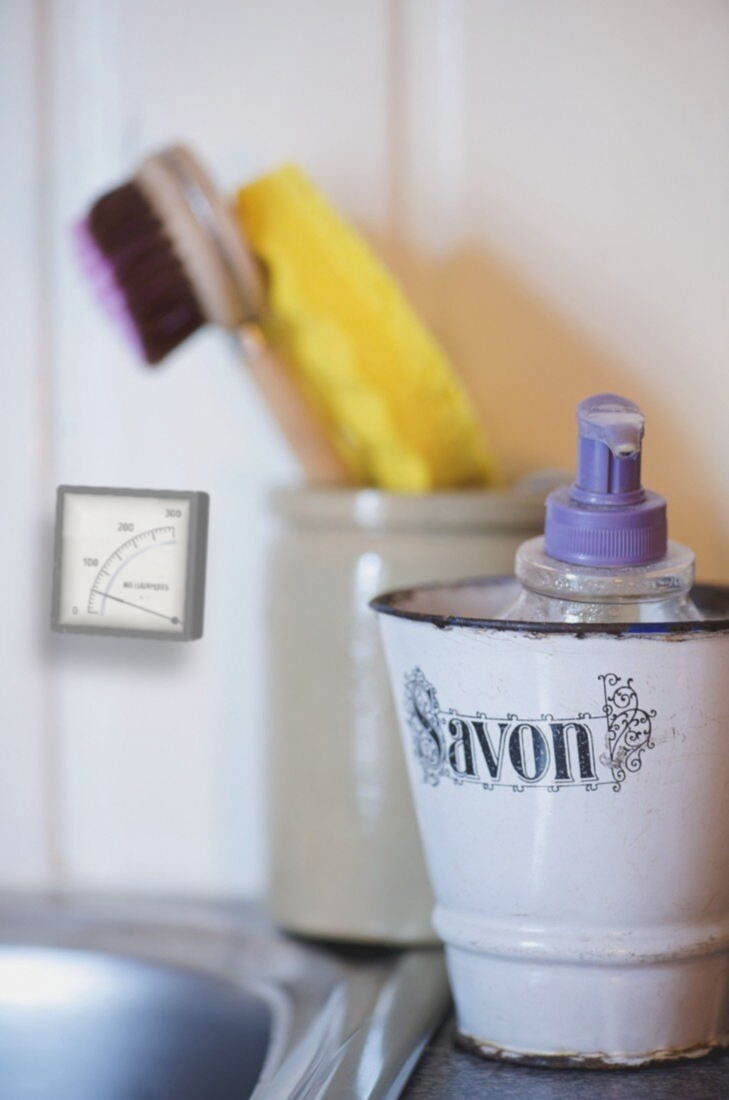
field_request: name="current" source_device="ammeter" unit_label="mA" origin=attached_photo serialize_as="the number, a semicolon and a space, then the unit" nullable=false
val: 50; mA
